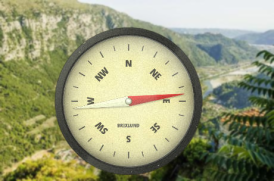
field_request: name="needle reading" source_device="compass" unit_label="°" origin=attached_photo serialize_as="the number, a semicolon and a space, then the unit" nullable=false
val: 82.5; °
